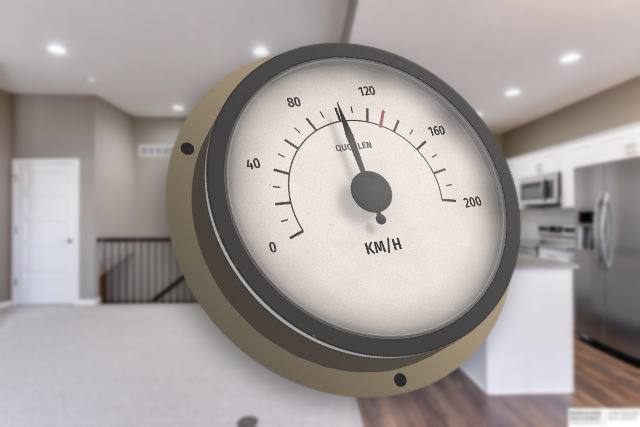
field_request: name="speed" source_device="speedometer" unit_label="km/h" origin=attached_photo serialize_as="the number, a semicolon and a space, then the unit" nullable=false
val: 100; km/h
